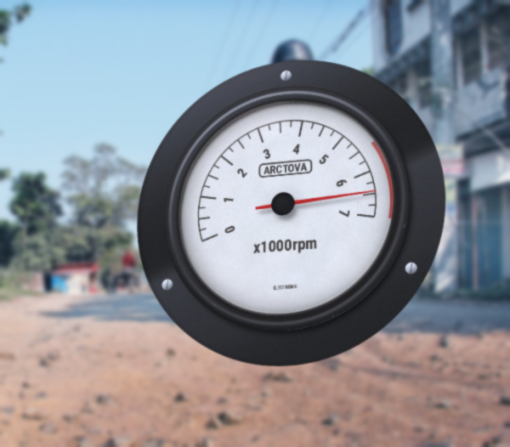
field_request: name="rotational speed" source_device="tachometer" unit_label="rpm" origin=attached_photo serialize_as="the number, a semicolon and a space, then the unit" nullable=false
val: 6500; rpm
